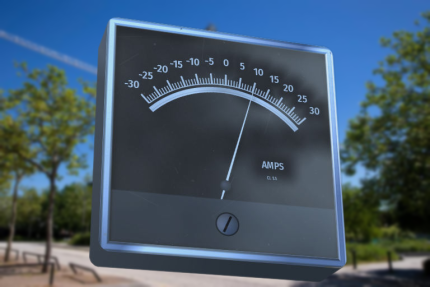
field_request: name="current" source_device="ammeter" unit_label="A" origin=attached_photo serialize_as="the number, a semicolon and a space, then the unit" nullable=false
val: 10; A
